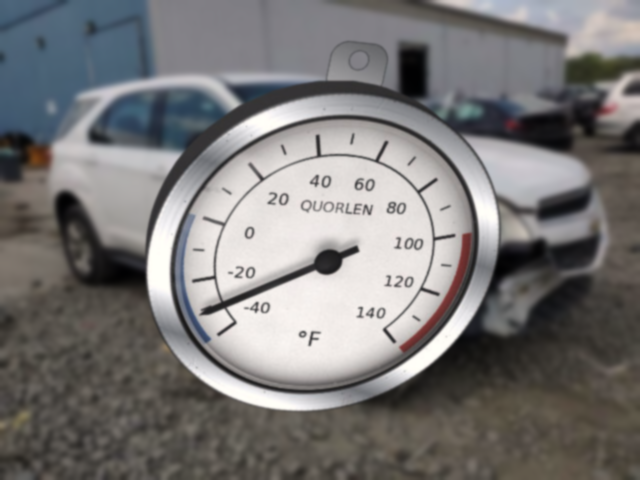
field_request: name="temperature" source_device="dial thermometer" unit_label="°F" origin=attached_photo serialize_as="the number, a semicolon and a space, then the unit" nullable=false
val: -30; °F
